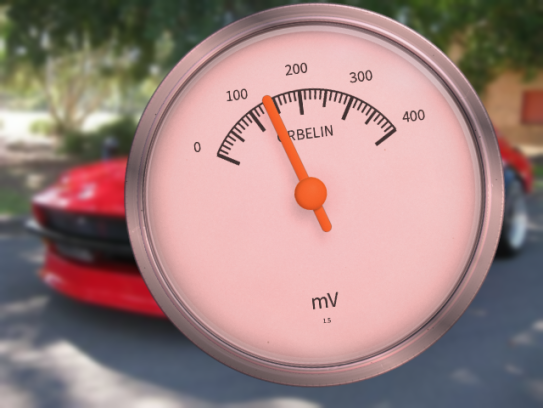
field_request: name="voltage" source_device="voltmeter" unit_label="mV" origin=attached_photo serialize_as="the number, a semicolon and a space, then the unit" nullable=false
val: 140; mV
